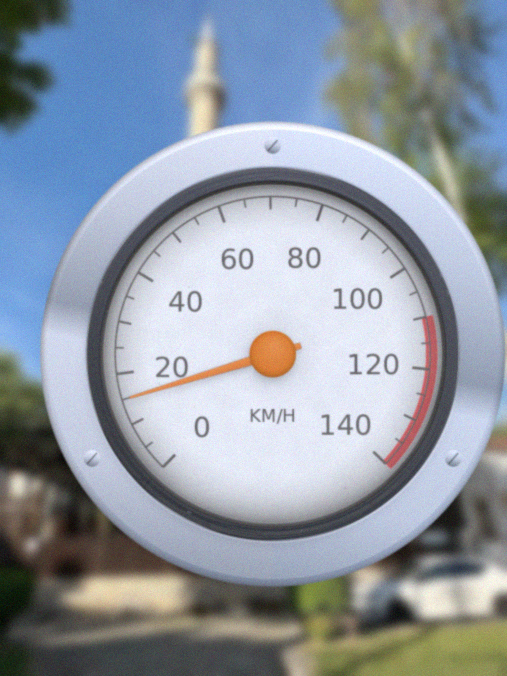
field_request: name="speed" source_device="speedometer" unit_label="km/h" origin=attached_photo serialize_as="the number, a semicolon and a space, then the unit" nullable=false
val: 15; km/h
